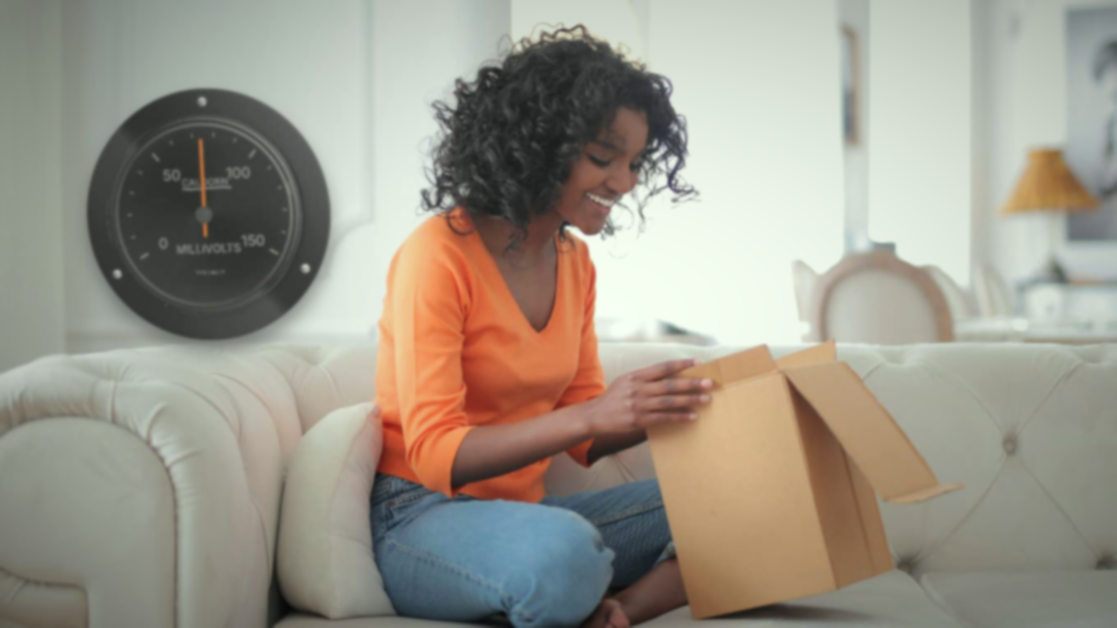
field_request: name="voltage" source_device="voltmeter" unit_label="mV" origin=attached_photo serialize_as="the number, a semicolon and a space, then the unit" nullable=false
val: 75; mV
